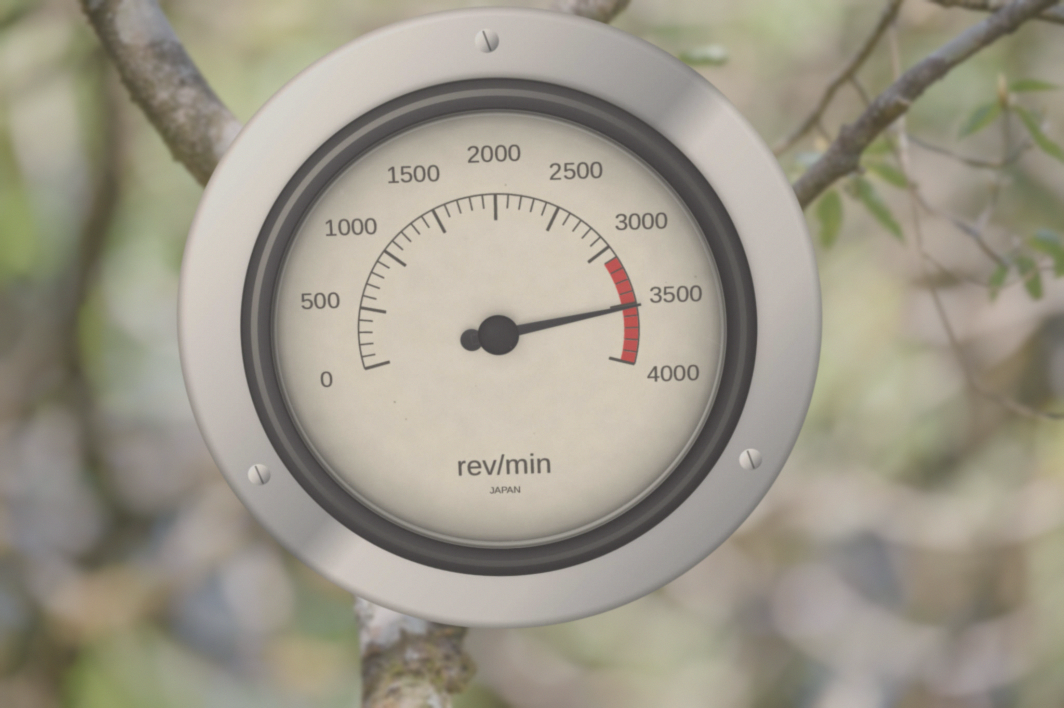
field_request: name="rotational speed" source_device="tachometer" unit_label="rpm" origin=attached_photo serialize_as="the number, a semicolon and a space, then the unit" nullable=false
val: 3500; rpm
